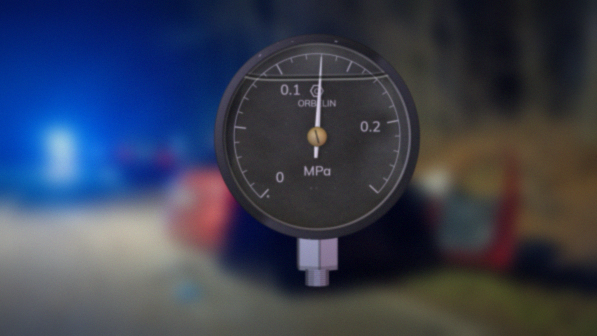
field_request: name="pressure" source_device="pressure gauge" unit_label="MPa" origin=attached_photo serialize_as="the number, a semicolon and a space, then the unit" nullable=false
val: 0.13; MPa
